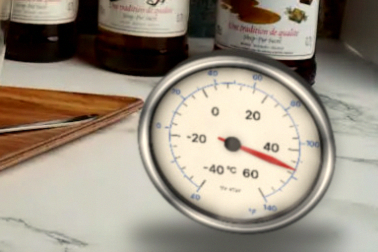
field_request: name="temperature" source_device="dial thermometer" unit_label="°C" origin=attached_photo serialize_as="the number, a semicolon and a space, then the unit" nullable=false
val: 46; °C
